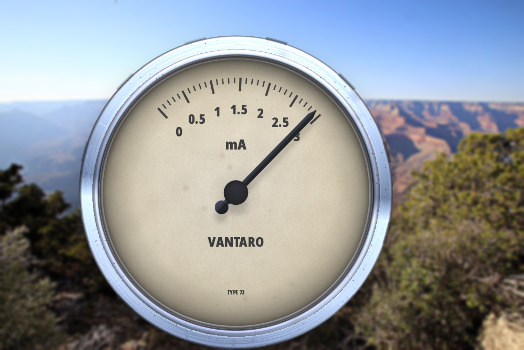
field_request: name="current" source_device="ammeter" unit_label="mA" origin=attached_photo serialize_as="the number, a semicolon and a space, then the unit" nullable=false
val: 2.9; mA
